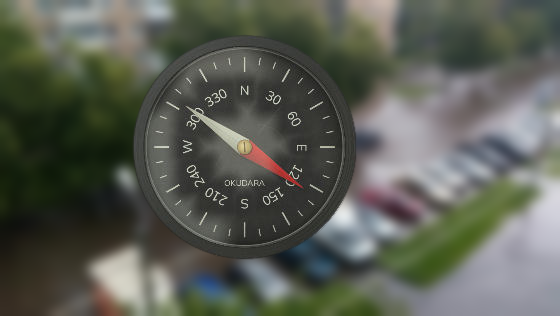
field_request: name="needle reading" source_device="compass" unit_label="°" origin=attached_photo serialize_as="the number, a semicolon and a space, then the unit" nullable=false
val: 125; °
